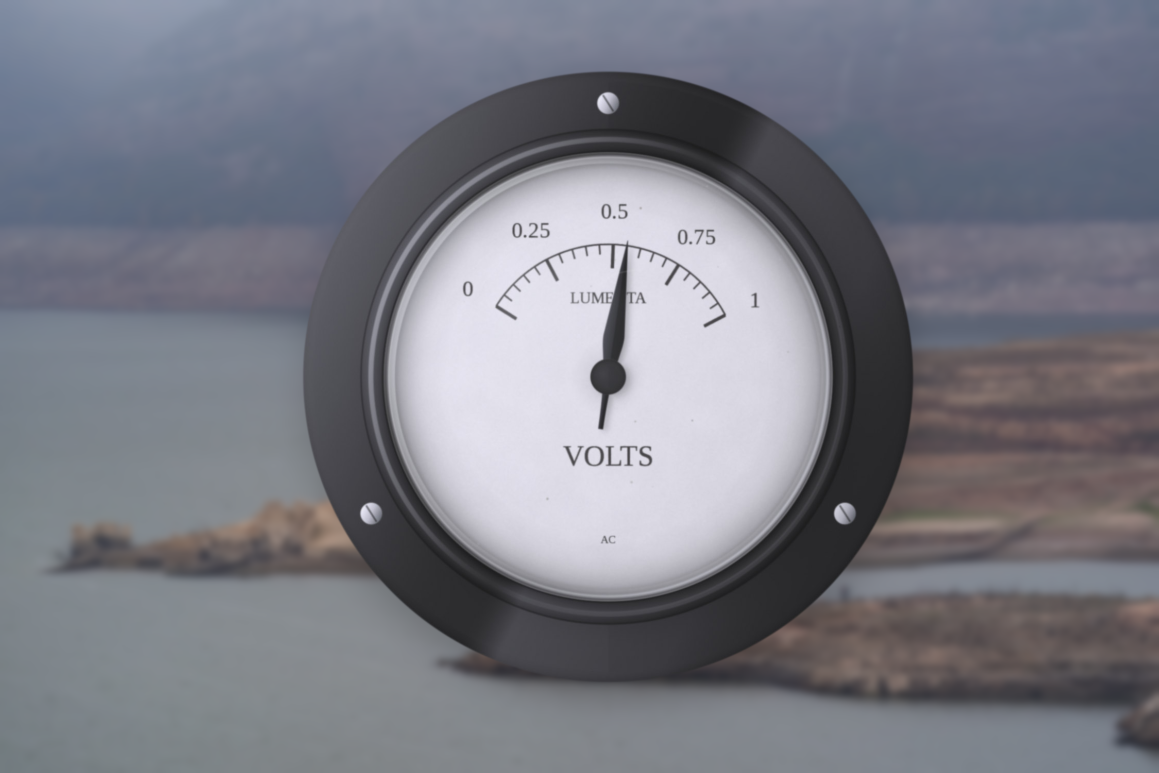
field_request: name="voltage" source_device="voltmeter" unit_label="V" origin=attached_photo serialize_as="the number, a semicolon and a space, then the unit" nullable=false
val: 0.55; V
